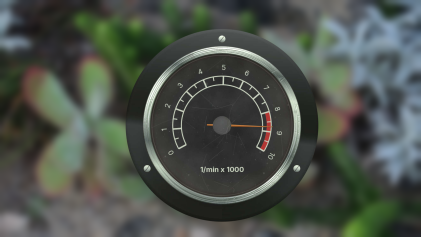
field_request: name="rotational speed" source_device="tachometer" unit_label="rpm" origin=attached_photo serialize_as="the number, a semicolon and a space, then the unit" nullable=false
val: 8750; rpm
